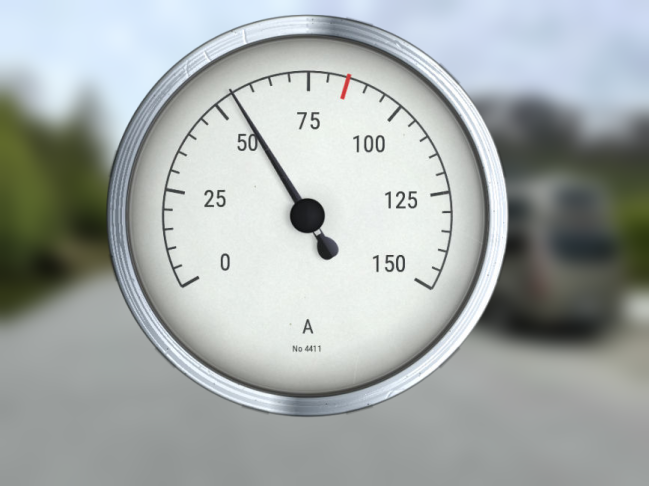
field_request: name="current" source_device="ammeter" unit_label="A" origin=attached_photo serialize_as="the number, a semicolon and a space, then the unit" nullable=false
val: 55; A
